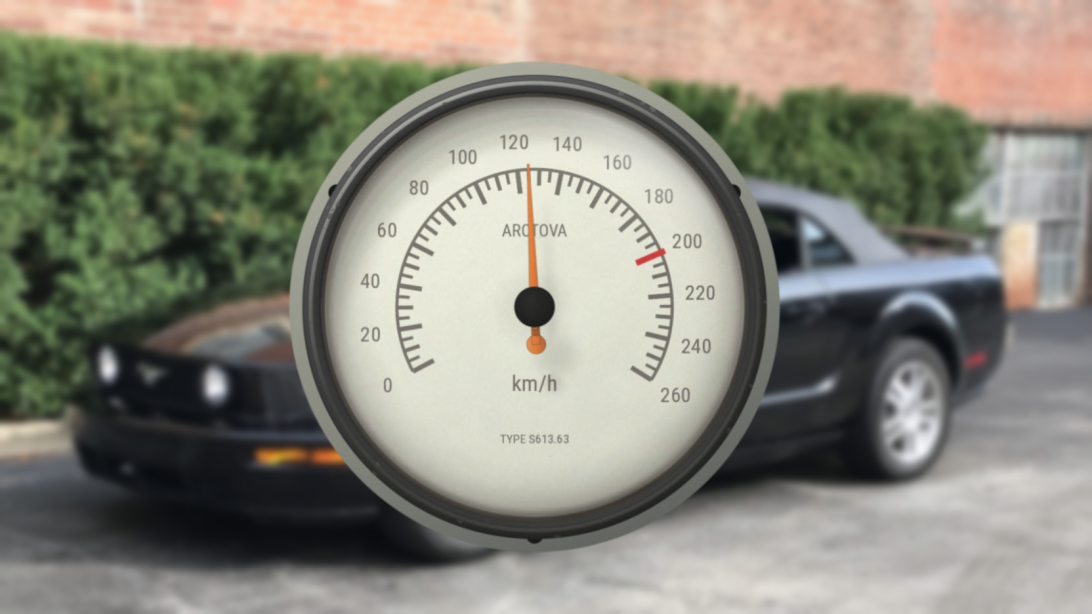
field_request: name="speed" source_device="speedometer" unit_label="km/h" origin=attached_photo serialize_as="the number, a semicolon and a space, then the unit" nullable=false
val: 125; km/h
